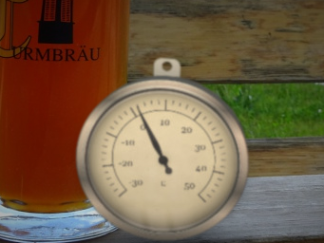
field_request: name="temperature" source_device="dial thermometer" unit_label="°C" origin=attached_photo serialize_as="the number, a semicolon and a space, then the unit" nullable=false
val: 2; °C
